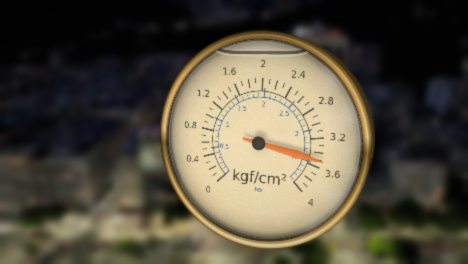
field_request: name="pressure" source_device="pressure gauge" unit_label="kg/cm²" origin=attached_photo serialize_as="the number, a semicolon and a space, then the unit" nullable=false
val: 3.5; kg/cm²
